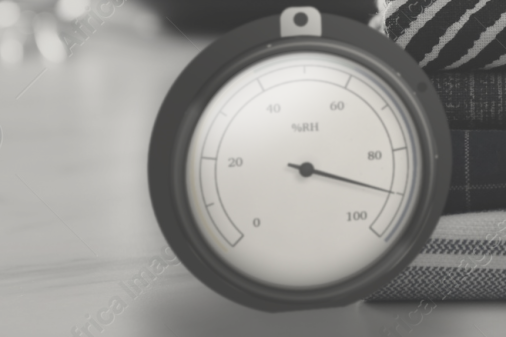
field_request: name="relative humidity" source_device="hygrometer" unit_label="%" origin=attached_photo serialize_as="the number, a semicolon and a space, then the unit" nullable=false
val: 90; %
